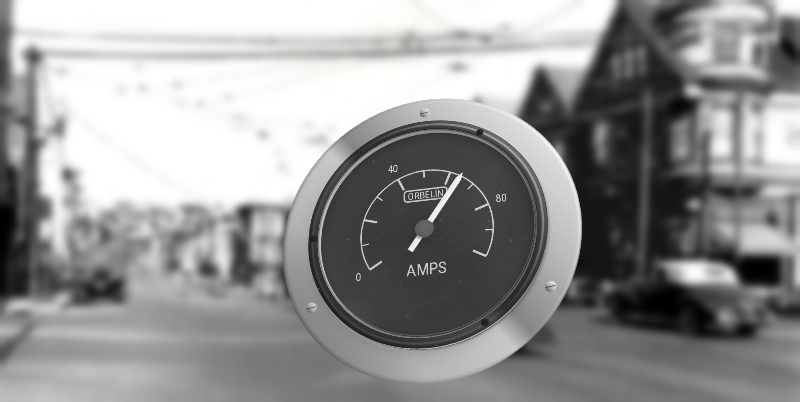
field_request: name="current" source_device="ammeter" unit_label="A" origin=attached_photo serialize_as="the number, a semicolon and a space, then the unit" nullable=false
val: 65; A
